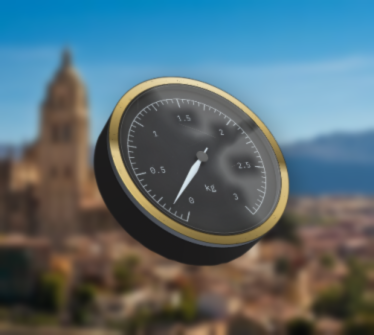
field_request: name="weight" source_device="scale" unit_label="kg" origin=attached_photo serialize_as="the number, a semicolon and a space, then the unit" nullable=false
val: 0.15; kg
